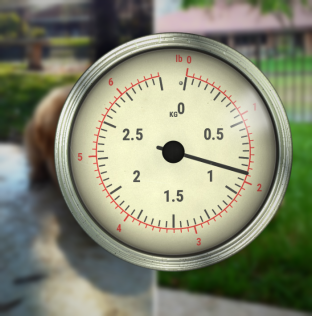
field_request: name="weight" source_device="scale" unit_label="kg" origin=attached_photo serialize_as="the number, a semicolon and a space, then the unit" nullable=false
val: 0.85; kg
